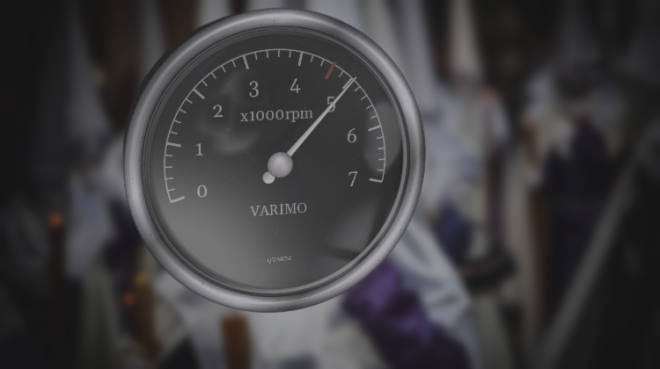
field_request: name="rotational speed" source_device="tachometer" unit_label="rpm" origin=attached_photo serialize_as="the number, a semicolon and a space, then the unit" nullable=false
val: 5000; rpm
